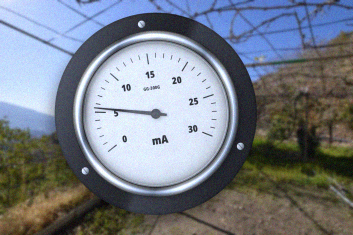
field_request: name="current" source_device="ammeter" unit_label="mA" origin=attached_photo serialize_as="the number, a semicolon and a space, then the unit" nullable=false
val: 5.5; mA
